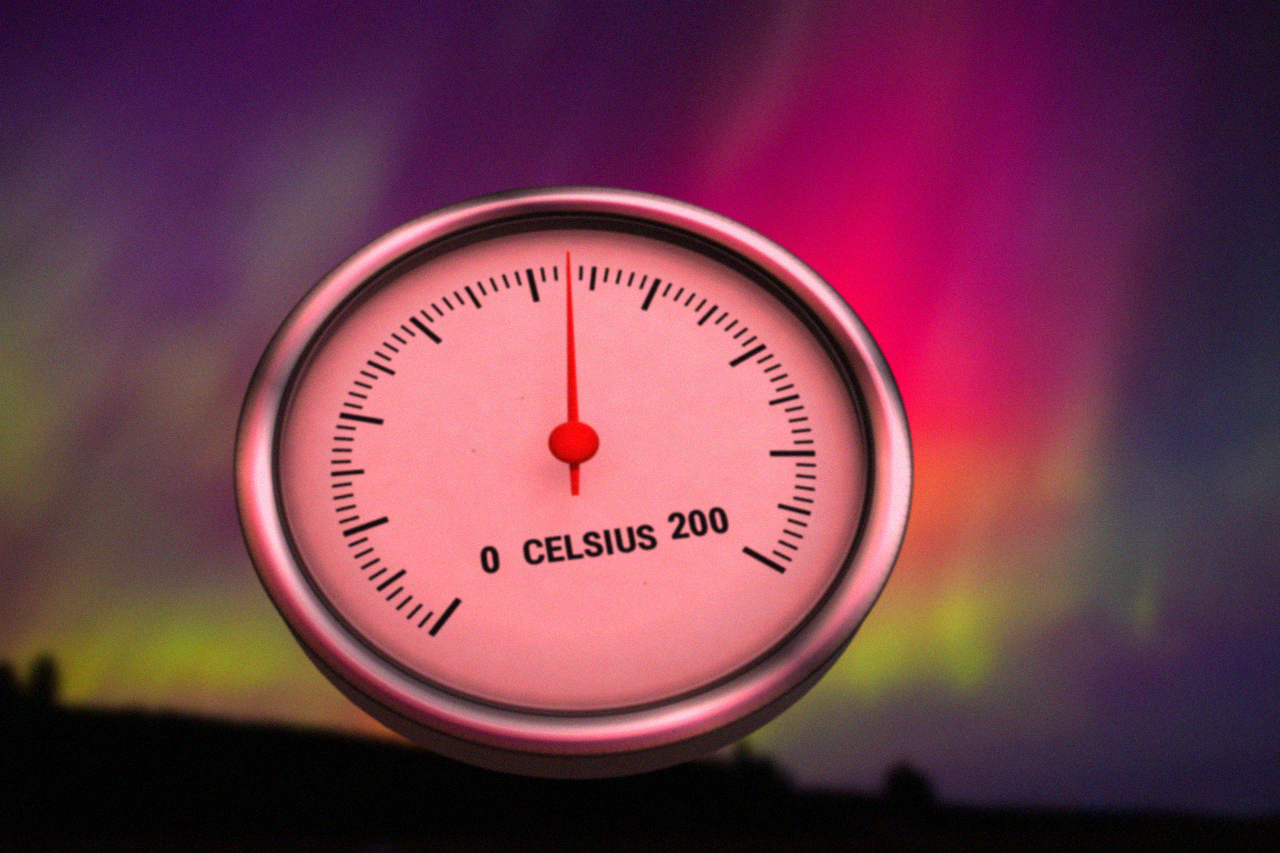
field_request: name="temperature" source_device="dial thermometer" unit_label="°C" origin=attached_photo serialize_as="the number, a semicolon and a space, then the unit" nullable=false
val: 107.5; °C
